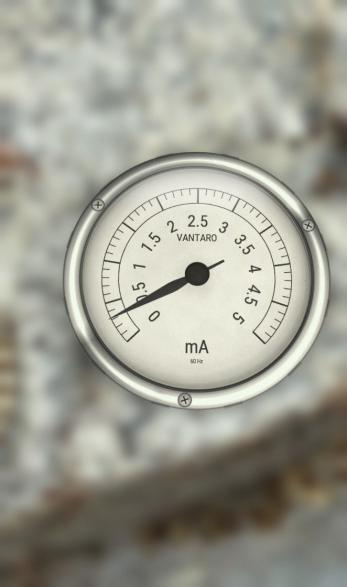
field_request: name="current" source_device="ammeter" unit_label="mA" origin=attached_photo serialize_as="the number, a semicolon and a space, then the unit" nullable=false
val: 0.3; mA
